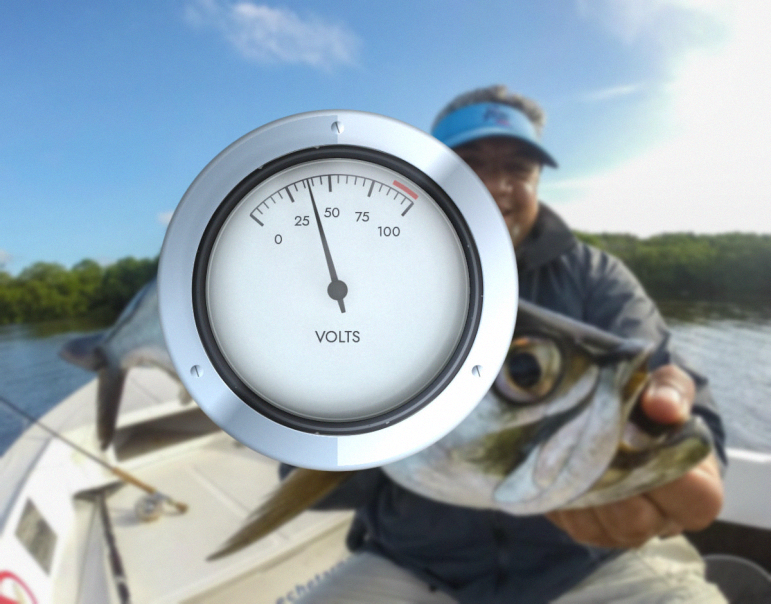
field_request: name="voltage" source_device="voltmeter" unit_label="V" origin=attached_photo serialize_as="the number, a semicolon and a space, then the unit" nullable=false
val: 37.5; V
